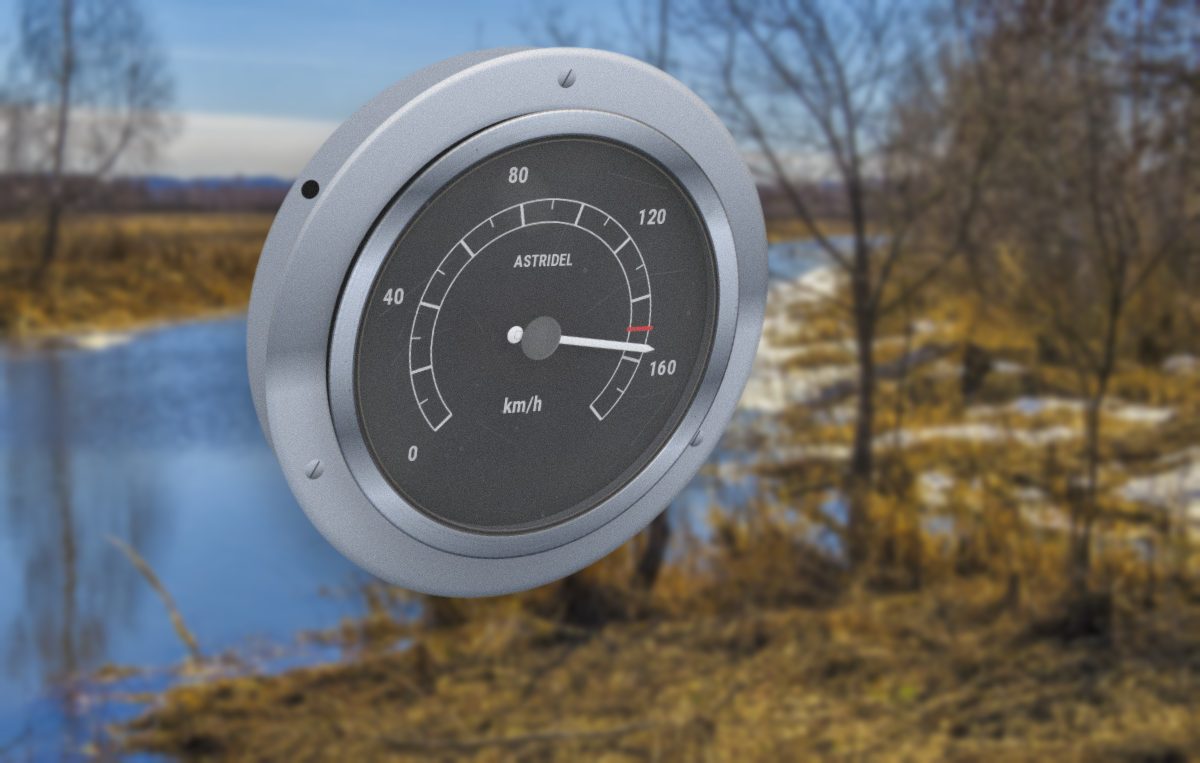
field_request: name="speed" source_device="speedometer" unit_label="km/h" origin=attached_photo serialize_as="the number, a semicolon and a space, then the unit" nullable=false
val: 155; km/h
